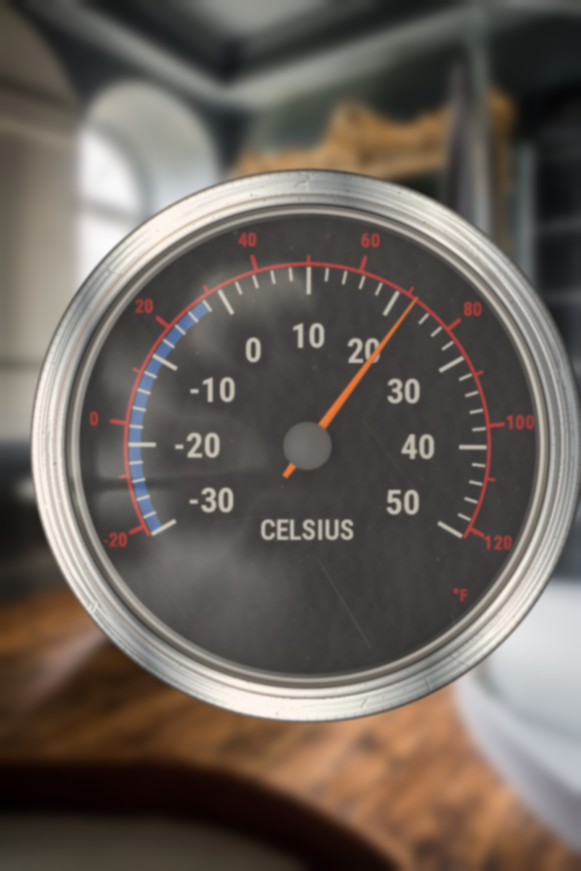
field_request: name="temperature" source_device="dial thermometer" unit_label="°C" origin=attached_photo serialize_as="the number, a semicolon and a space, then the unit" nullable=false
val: 22; °C
